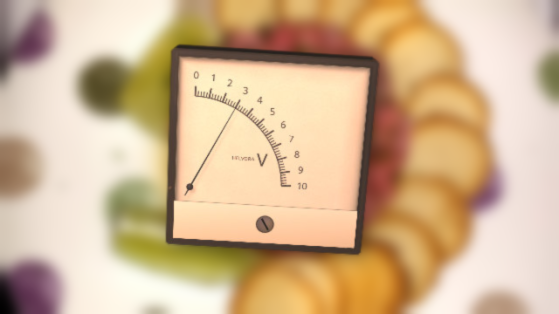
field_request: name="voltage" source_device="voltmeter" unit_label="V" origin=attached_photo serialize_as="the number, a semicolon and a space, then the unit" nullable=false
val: 3; V
